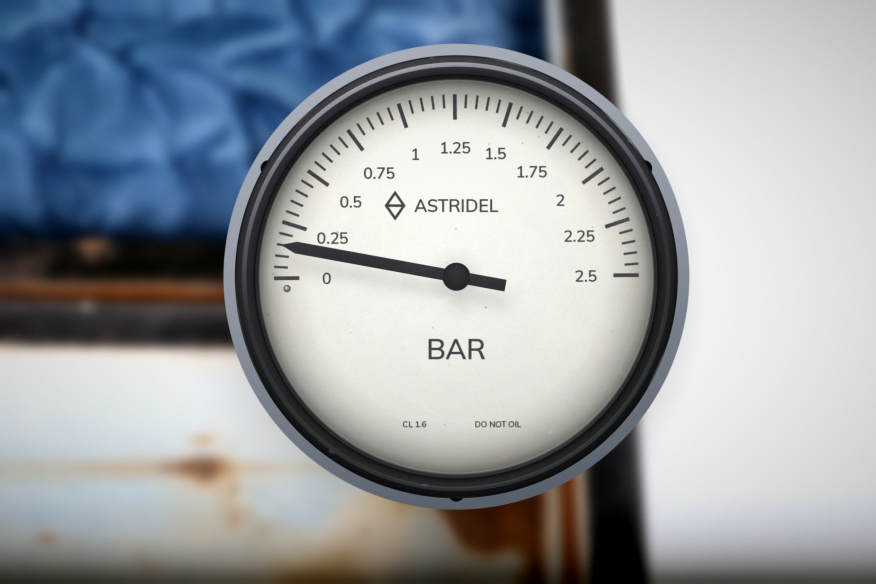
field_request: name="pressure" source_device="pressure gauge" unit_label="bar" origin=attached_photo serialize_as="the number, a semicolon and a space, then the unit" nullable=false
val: 0.15; bar
